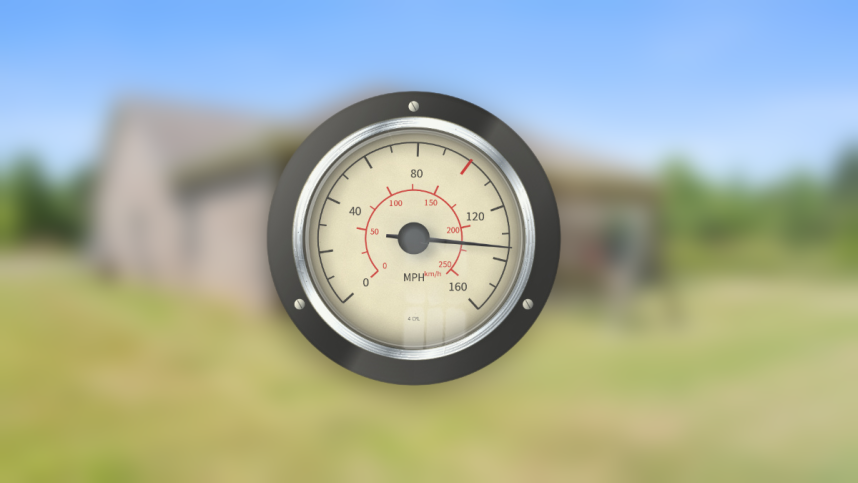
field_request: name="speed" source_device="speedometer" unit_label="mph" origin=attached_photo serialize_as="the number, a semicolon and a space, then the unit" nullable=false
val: 135; mph
